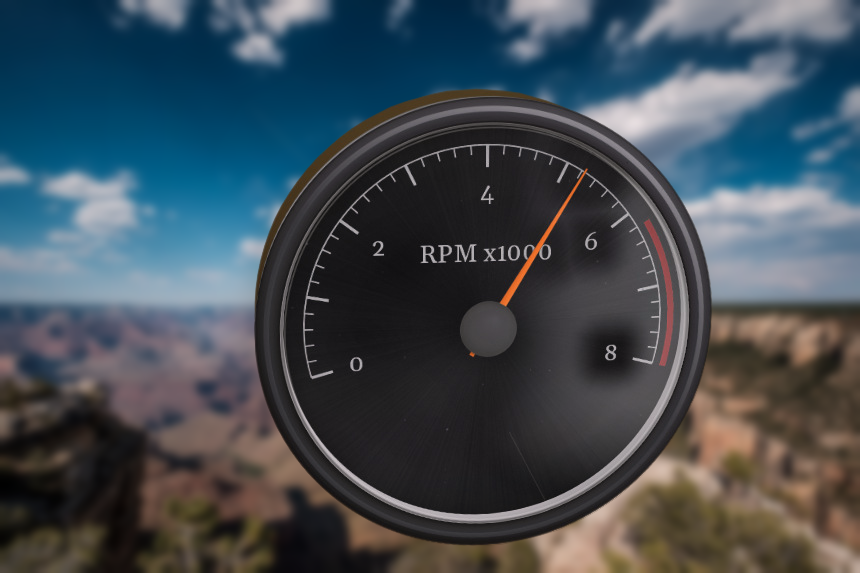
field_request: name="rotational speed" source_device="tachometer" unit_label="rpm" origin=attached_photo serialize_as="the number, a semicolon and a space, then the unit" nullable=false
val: 5200; rpm
